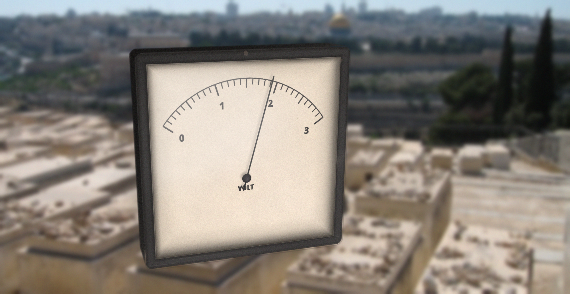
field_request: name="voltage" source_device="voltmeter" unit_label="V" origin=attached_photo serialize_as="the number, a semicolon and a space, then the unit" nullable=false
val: 1.9; V
